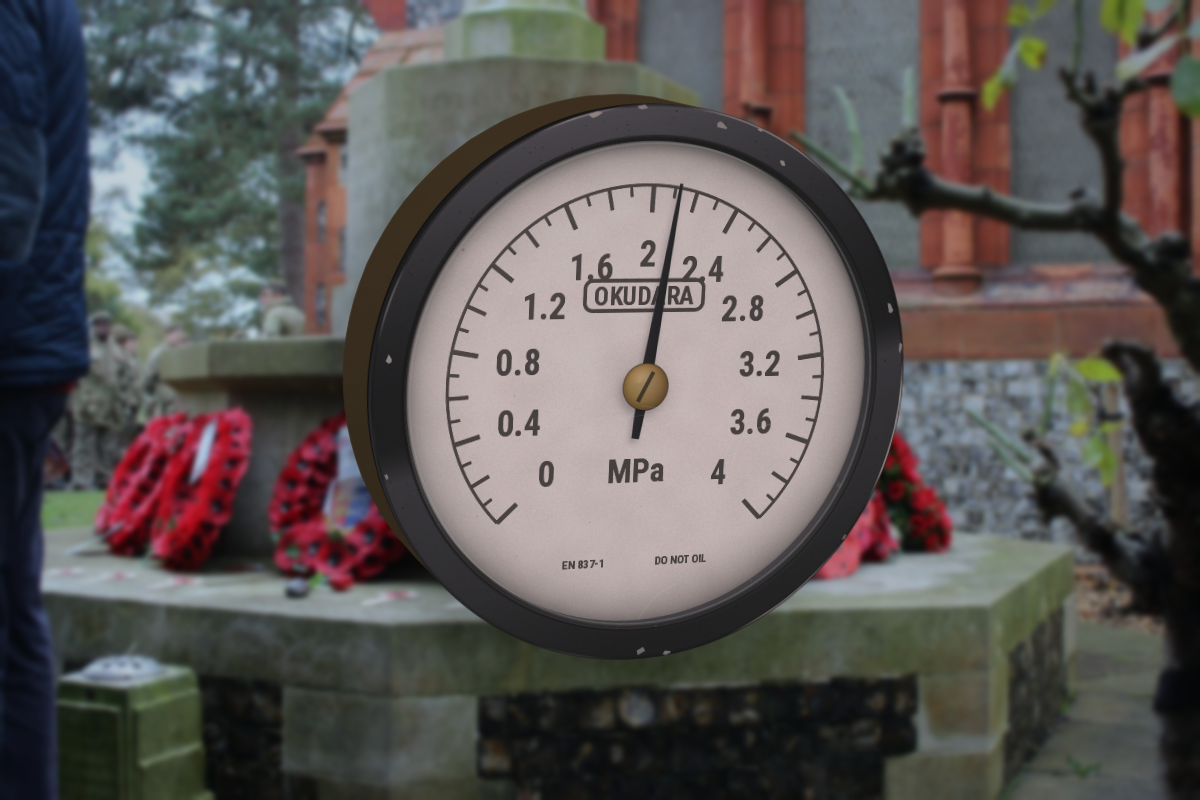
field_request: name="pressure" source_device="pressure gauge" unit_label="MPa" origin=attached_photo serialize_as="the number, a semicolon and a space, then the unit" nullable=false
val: 2.1; MPa
